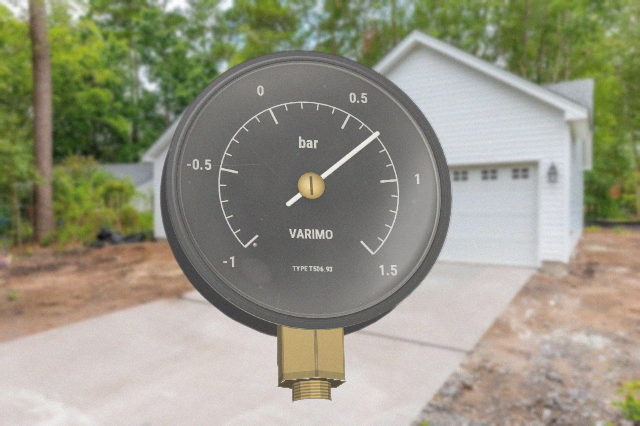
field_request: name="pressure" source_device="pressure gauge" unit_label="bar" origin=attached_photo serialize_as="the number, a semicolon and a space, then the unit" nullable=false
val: 0.7; bar
